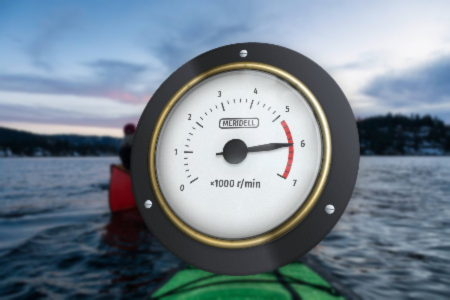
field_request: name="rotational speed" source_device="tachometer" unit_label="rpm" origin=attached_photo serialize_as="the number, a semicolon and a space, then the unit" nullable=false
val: 6000; rpm
